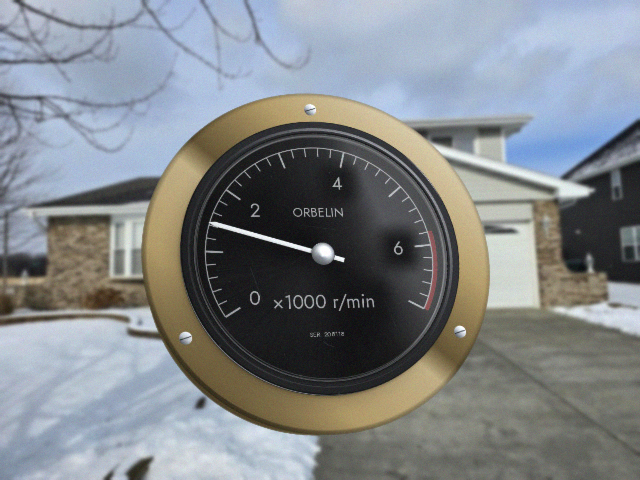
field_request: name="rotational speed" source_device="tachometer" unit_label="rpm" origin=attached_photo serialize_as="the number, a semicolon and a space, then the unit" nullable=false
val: 1400; rpm
